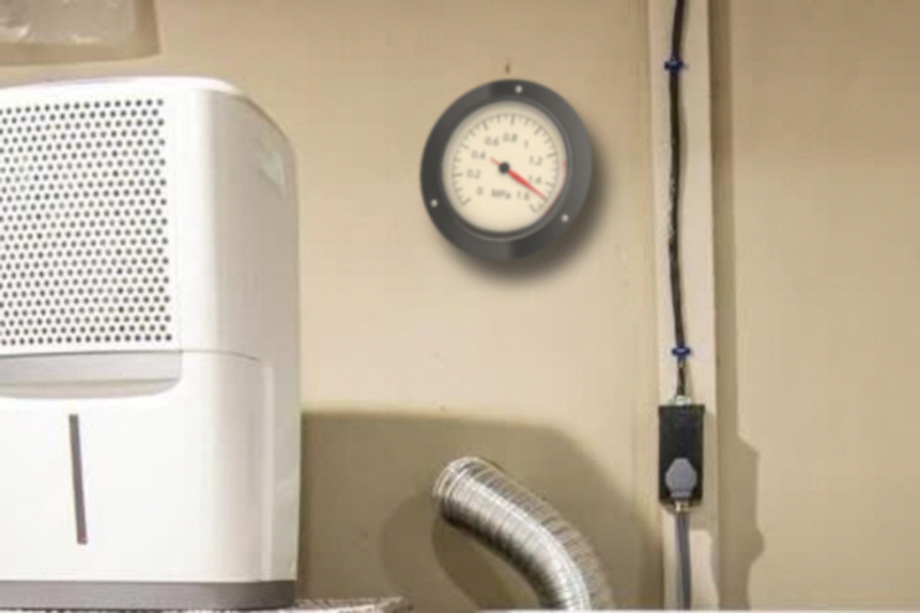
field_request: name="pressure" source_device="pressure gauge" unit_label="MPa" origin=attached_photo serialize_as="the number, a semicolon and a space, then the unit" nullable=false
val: 1.5; MPa
